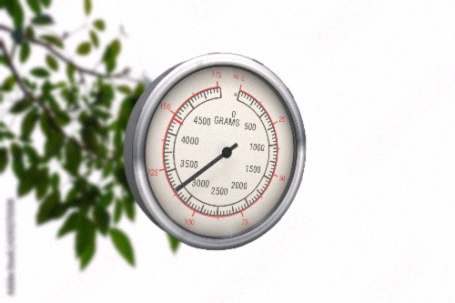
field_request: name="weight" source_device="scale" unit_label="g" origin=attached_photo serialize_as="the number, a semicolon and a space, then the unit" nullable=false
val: 3250; g
